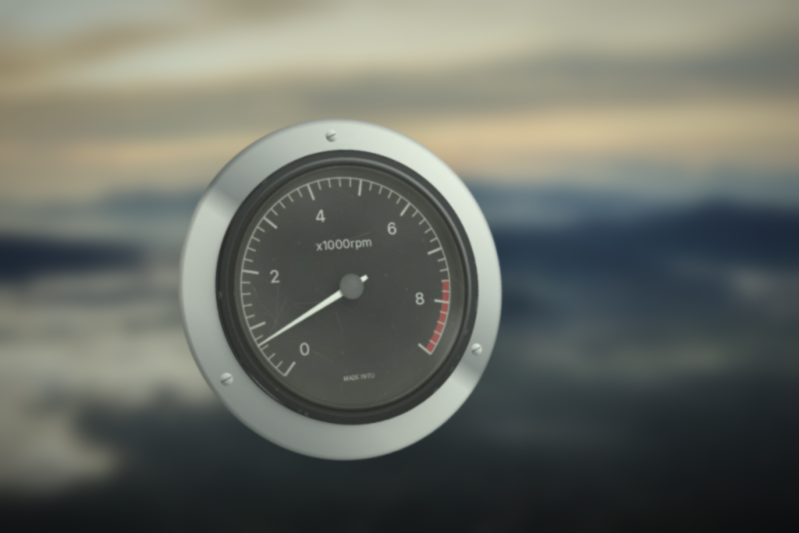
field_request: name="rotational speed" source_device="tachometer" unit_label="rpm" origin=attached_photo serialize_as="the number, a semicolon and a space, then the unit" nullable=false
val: 700; rpm
